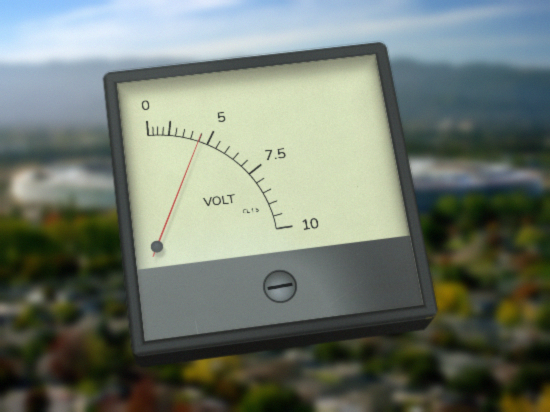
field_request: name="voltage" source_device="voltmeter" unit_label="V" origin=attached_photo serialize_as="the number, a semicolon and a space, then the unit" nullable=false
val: 4.5; V
